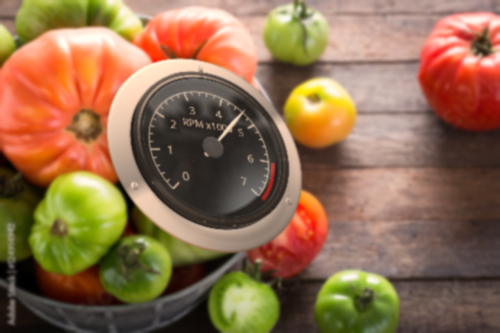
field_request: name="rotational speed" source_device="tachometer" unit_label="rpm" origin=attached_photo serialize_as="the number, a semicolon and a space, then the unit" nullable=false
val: 4600; rpm
